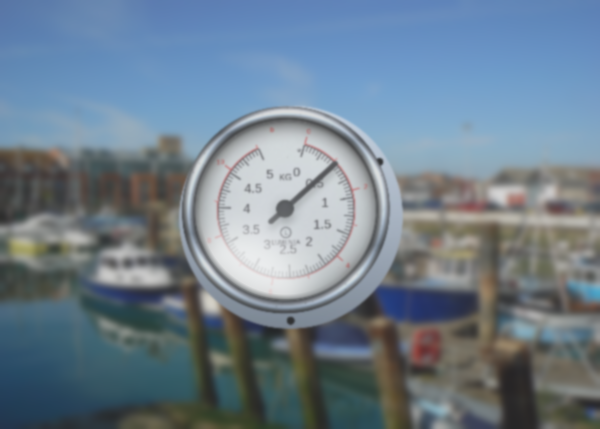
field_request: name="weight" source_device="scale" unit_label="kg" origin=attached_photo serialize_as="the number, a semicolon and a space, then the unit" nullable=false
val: 0.5; kg
